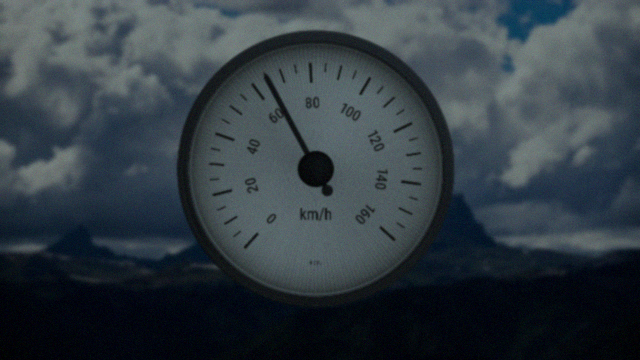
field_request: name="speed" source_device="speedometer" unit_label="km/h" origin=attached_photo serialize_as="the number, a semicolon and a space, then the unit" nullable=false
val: 65; km/h
